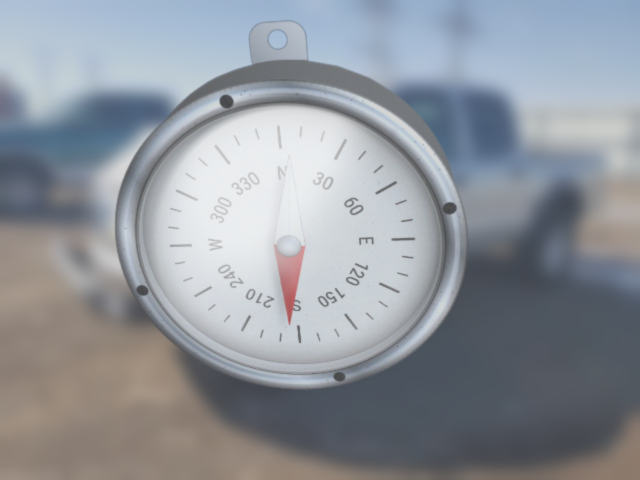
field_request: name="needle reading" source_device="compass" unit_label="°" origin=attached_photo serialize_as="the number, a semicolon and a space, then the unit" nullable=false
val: 185; °
